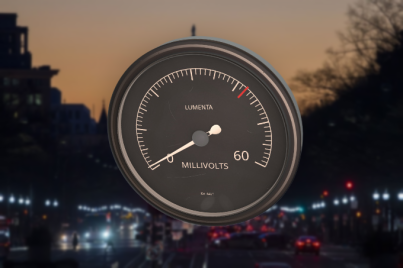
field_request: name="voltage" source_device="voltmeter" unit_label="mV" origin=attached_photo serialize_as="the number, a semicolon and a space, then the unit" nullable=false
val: 1; mV
